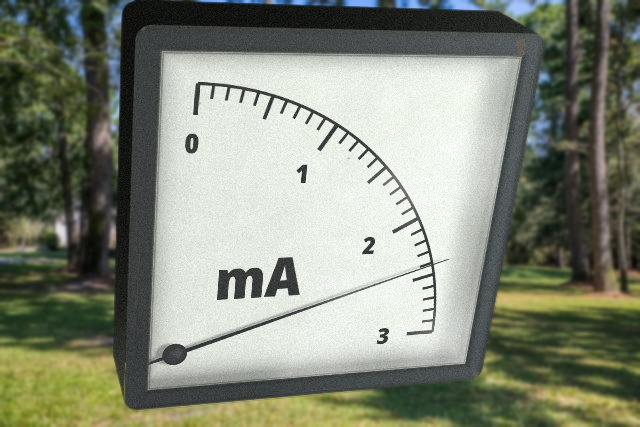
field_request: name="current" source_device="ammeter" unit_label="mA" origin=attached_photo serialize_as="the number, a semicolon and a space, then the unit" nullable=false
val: 2.4; mA
